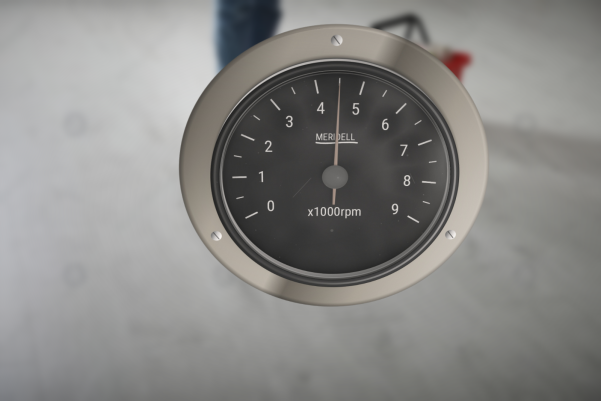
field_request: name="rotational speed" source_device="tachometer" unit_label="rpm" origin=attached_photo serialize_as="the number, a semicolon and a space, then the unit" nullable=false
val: 4500; rpm
